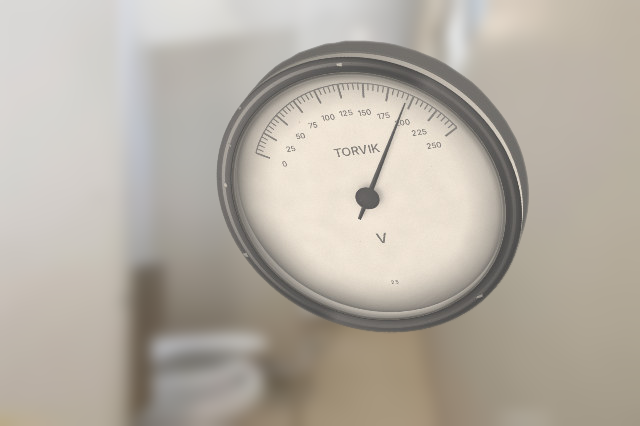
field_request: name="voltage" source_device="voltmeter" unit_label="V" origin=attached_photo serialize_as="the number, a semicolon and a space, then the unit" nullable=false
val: 195; V
